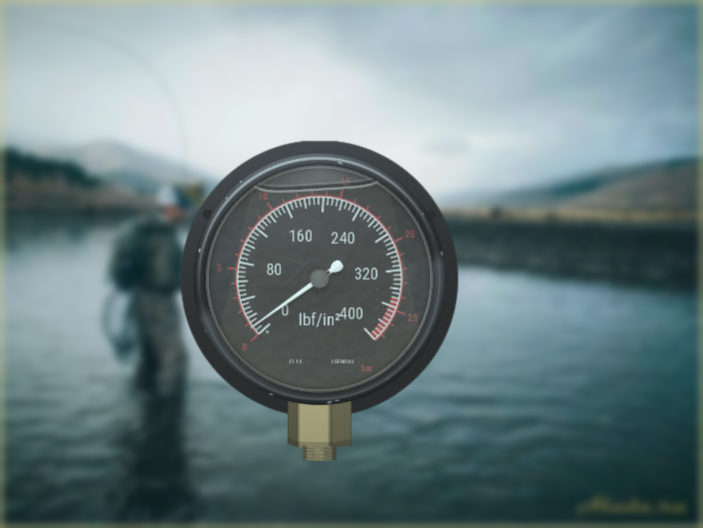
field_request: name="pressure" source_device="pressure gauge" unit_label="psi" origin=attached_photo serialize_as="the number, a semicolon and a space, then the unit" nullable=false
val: 10; psi
